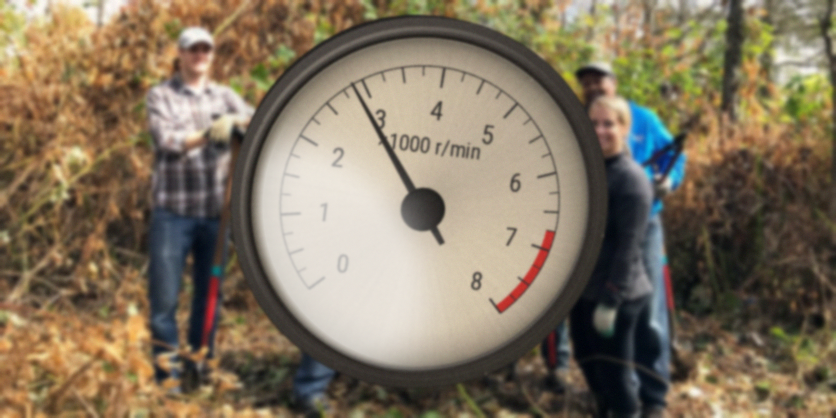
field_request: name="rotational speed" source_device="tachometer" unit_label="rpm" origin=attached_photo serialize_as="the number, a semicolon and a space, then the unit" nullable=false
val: 2875; rpm
